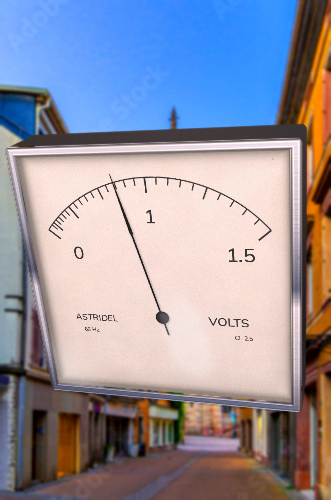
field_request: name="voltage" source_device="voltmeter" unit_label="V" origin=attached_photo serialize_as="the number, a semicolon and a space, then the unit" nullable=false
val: 0.85; V
